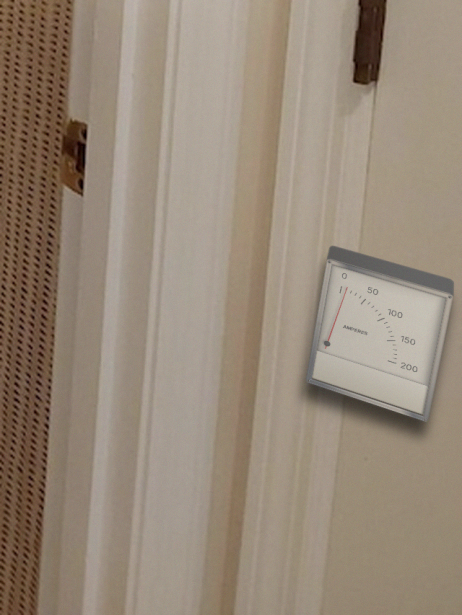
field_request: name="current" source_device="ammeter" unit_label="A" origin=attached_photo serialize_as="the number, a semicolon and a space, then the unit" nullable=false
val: 10; A
